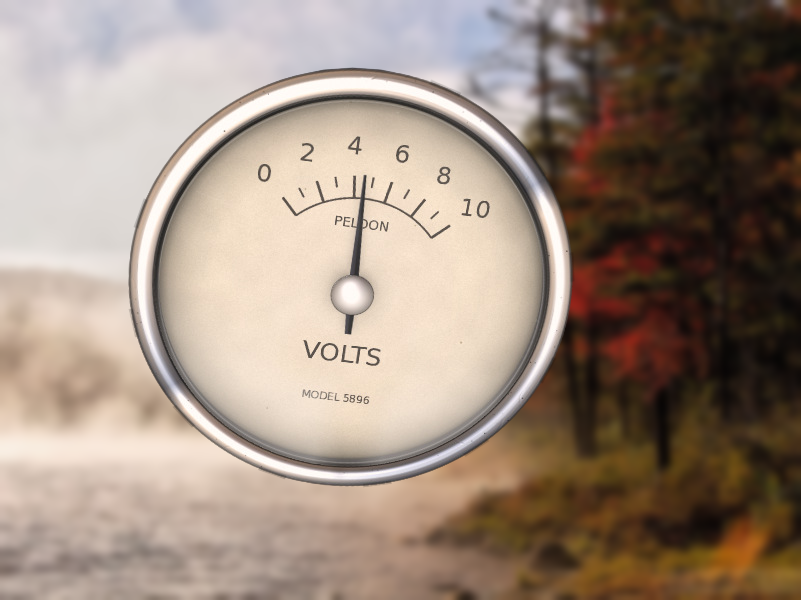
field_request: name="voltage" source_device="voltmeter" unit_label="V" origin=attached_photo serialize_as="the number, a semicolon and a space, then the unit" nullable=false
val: 4.5; V
